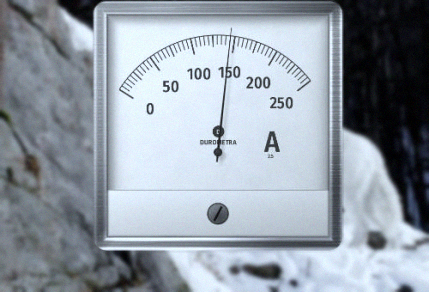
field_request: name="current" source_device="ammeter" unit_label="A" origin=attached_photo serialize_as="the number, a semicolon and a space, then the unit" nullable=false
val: 145; A
